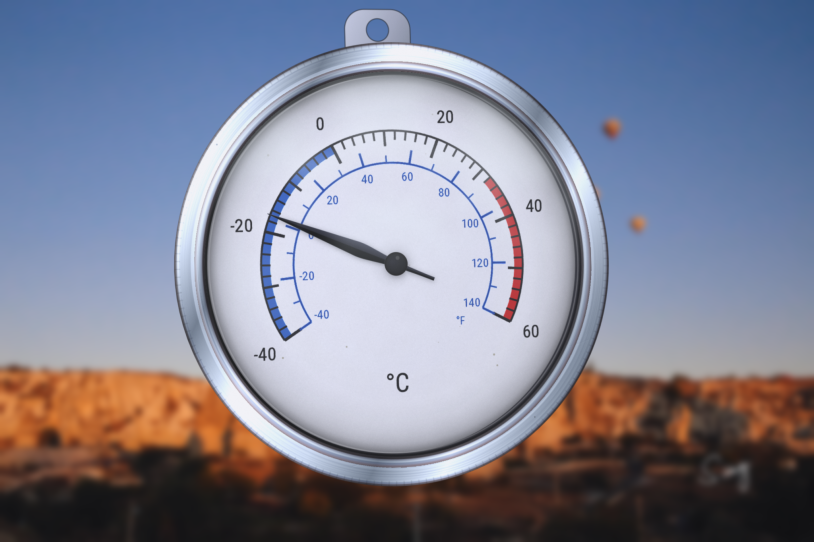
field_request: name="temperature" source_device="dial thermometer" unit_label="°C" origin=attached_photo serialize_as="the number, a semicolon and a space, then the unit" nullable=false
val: -17; °C
